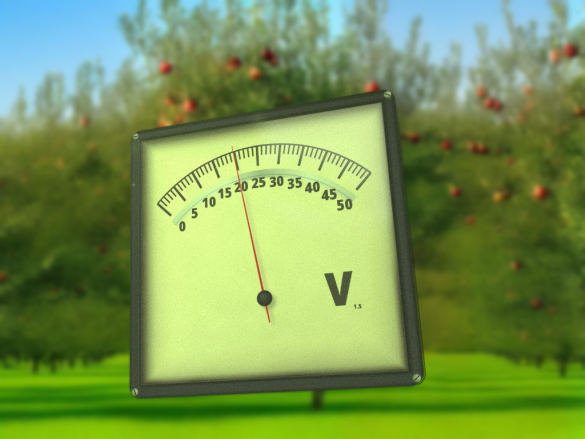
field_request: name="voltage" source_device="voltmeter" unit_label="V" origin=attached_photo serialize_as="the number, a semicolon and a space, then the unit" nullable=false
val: 20; V
